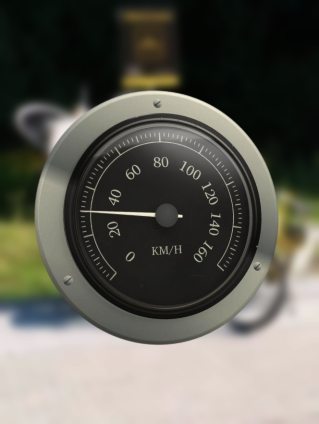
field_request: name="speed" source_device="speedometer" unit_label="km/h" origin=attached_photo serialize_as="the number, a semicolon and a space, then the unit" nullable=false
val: 30; km/h
